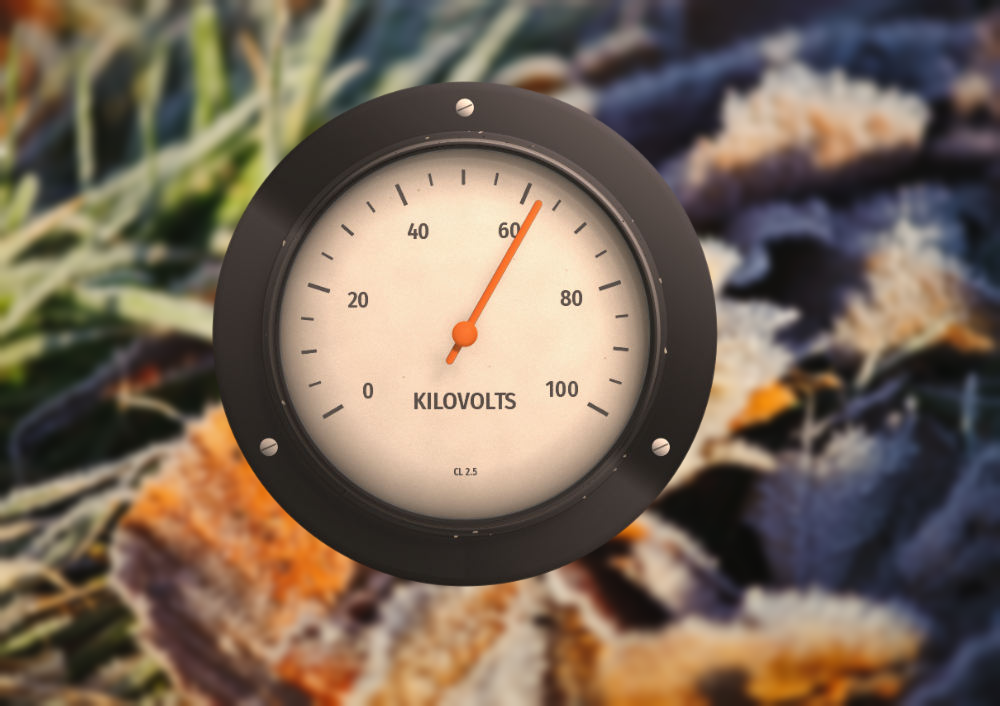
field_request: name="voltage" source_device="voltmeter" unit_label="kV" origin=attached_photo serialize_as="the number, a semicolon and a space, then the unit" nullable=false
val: 62.5; kV
